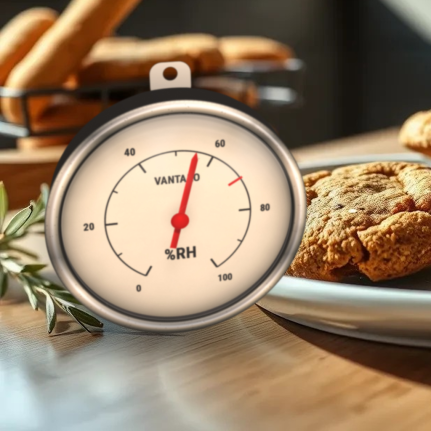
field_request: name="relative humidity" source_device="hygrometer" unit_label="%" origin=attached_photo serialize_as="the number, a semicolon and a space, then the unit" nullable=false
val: 55; %
